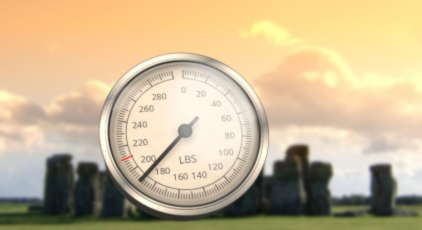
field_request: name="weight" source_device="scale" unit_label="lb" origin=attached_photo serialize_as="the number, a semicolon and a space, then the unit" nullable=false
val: 190; lb
